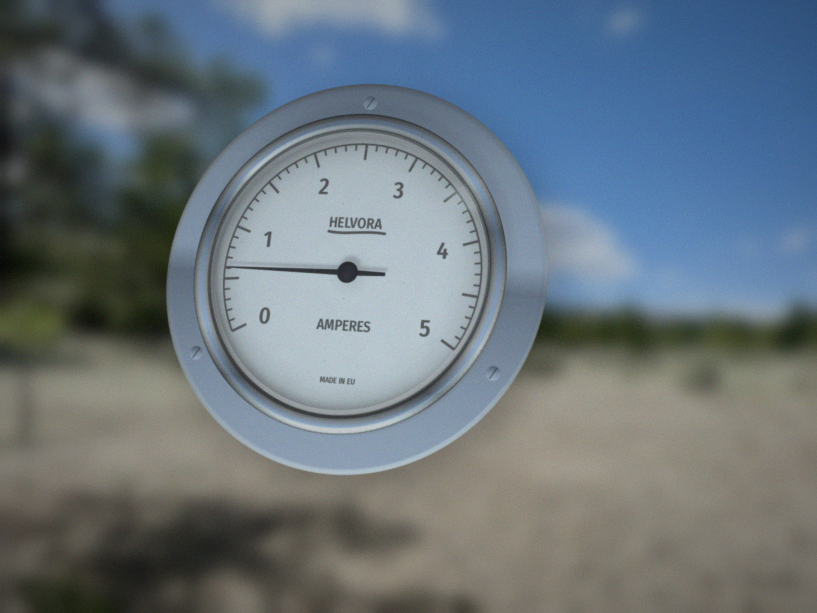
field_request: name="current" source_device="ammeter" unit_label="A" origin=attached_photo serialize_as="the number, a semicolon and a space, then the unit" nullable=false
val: 0.6; A
